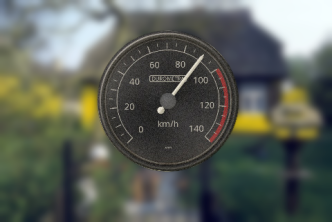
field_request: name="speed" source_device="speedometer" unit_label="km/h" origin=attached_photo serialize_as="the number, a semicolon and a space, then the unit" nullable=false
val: 90; km/h
